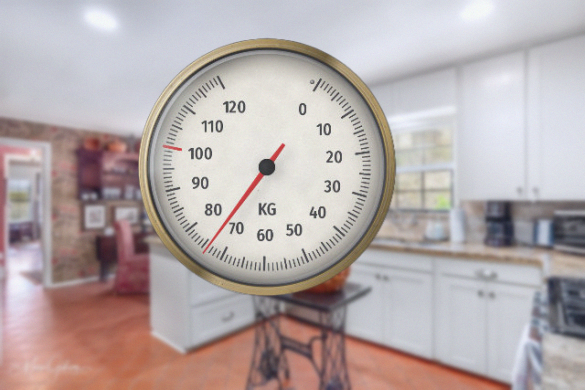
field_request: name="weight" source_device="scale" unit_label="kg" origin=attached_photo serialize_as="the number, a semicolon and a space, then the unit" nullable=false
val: 74; kg
